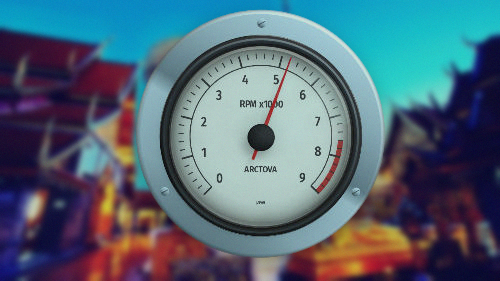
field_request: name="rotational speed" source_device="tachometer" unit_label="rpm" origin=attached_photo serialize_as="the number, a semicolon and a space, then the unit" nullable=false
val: 5200; rpm
